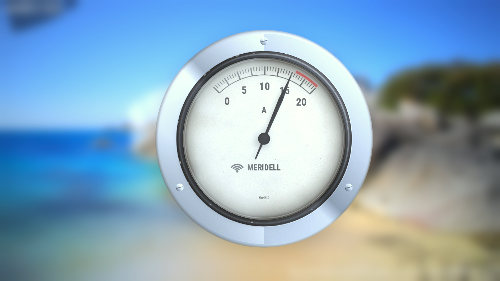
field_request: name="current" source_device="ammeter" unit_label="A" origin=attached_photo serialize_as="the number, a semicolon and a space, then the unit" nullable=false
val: 15; A
